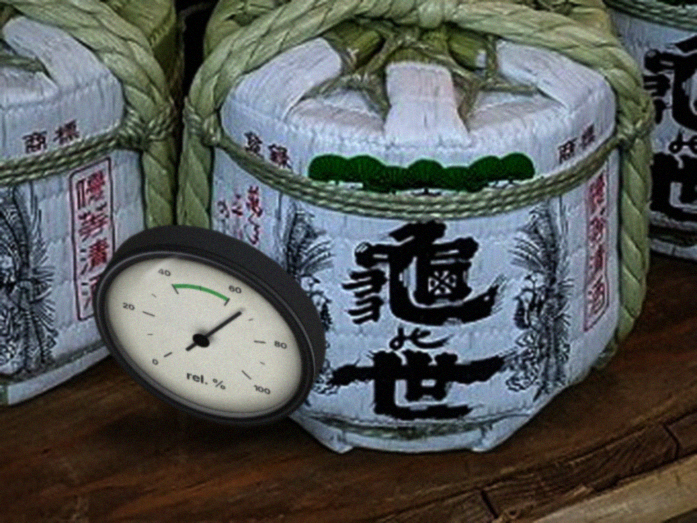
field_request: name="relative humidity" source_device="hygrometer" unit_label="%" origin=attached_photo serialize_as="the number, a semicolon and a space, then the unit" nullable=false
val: 65; %
